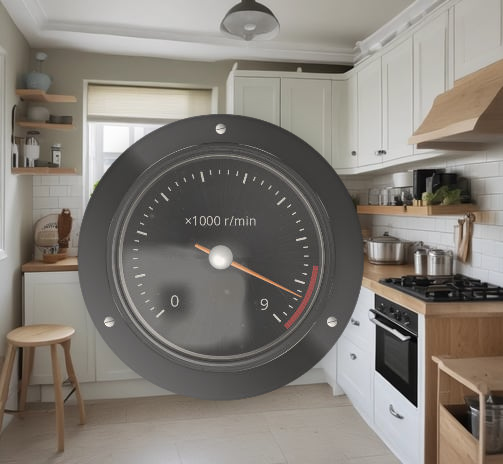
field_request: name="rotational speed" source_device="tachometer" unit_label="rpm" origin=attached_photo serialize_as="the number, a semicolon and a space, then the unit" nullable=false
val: 8300; rpm
